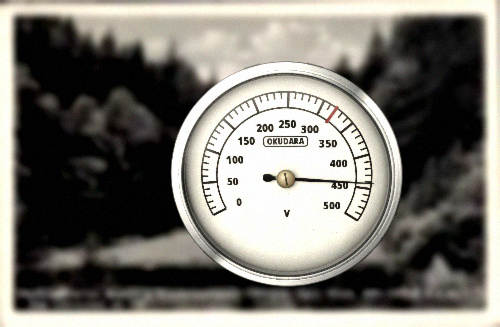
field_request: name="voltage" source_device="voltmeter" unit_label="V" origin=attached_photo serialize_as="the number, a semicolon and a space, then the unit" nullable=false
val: 440; V
